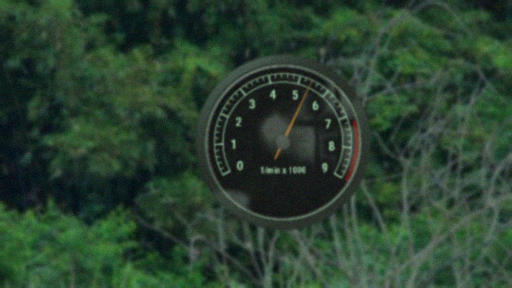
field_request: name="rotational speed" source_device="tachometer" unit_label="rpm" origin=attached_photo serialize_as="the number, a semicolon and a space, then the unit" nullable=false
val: 5400; rpm
